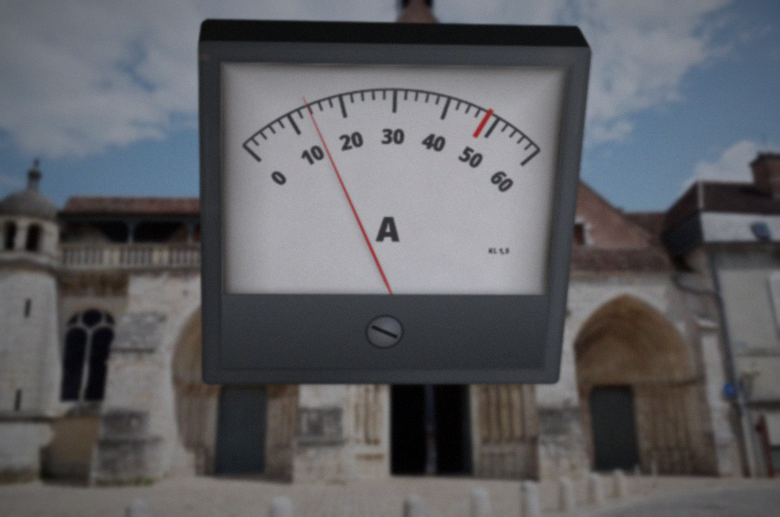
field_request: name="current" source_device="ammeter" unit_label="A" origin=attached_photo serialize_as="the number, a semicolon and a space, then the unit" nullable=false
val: 14; A
